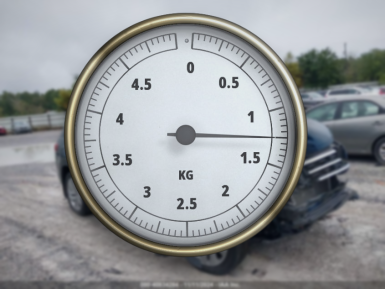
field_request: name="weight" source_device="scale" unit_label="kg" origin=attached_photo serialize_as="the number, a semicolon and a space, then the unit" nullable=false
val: 1.25; kg
